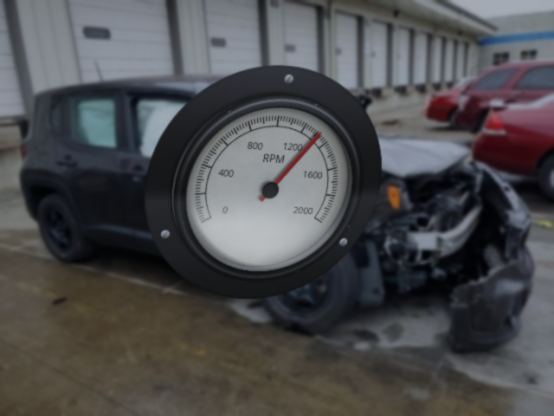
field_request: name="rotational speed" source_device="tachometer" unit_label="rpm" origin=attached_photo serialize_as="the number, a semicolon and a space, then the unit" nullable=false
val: 1300; rpm
